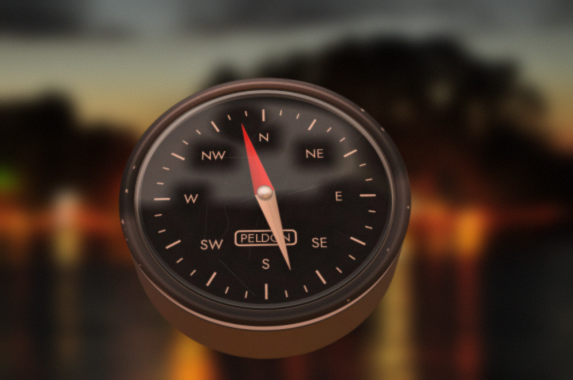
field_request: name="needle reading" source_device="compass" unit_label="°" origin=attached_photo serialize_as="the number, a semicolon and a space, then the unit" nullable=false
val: 345; °
